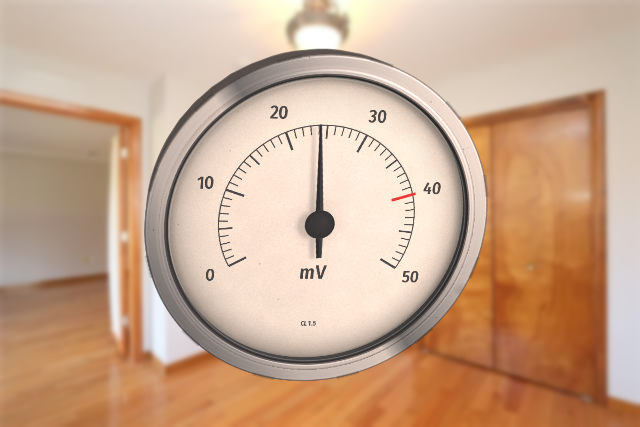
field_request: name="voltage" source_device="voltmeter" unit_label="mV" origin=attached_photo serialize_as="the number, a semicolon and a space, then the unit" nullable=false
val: 24; mV
